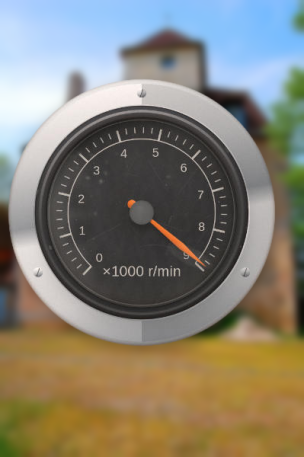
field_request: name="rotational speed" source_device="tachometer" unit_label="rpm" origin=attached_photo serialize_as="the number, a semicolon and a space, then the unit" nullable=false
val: 8900; rpm
